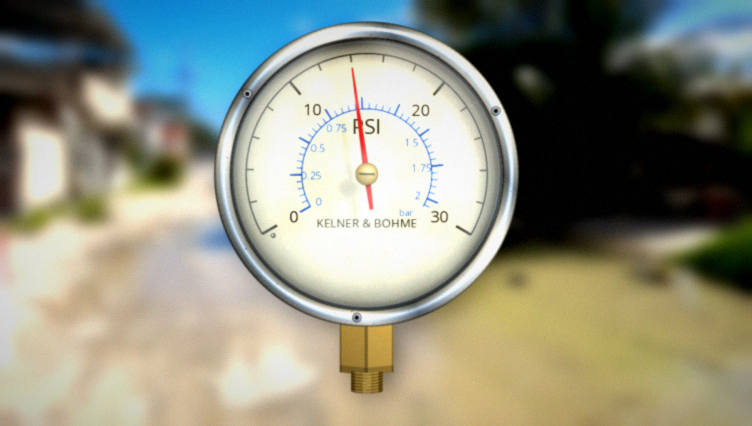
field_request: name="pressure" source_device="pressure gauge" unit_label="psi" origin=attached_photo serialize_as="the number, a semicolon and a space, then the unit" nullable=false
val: 14; psi
